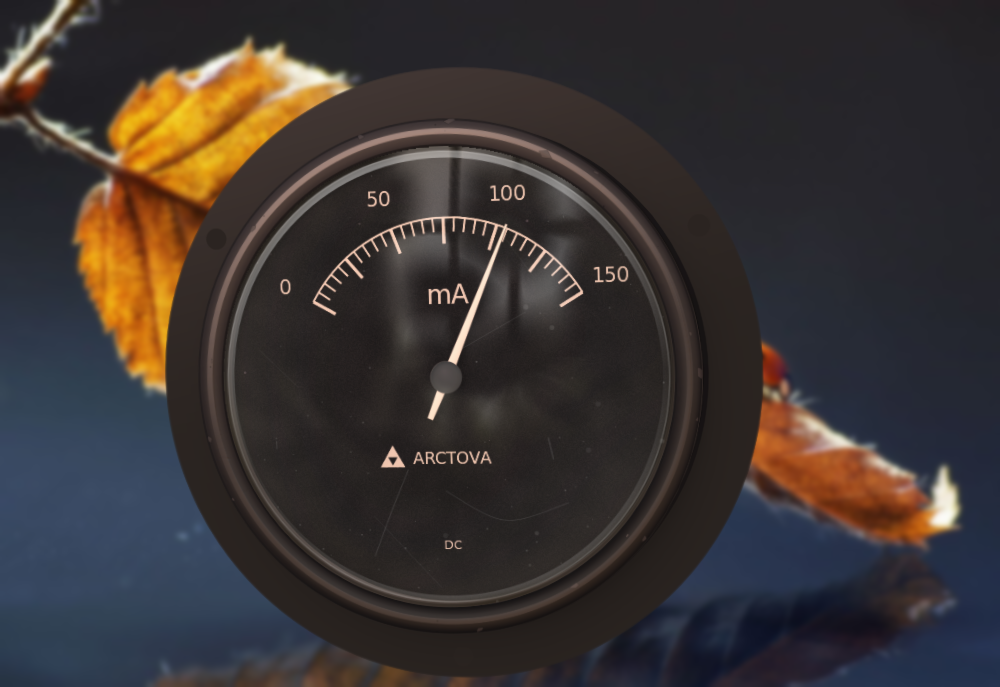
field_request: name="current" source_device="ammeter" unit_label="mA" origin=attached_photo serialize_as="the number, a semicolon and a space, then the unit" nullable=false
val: 105; mA
